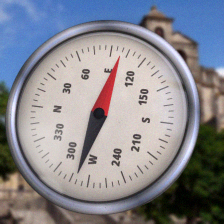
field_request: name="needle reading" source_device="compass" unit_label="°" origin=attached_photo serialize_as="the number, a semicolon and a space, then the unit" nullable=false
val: 100; °
